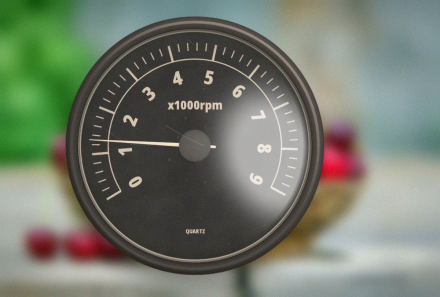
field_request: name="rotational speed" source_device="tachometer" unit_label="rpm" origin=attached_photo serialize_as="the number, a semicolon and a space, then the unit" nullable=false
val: 1300; rpm
